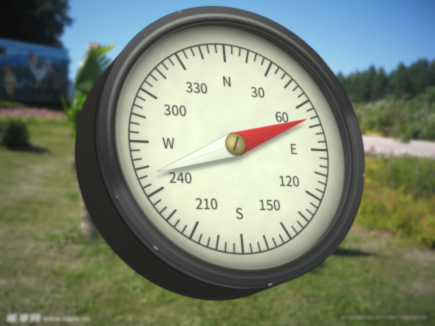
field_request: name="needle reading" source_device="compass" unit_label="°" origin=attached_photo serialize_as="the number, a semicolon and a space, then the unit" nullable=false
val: 70; °
